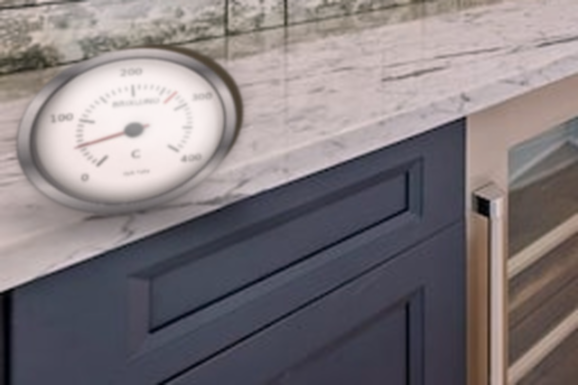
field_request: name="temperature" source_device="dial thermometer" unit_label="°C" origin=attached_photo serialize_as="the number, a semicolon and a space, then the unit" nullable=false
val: 50; °C
